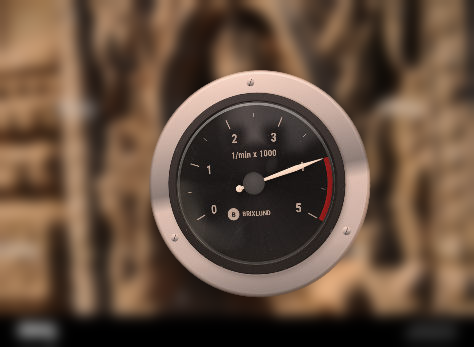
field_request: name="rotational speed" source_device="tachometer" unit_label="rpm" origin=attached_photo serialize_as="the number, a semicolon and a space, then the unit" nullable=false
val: 4000; rpm
